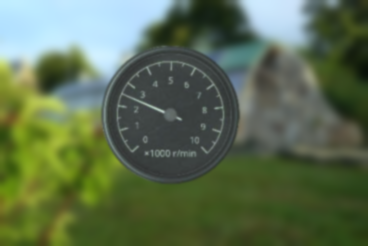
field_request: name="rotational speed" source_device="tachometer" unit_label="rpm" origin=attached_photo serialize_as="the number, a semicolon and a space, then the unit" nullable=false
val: 2500; rpm
